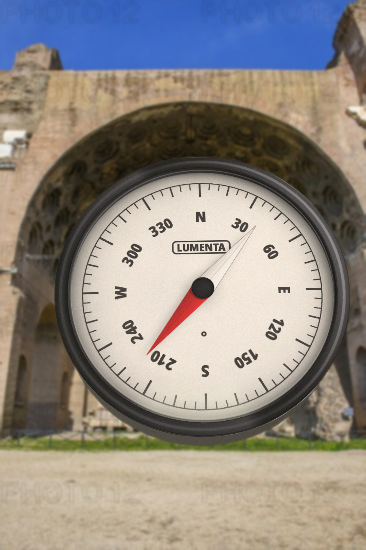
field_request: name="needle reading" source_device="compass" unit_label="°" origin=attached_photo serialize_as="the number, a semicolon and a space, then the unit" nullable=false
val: 220; °
